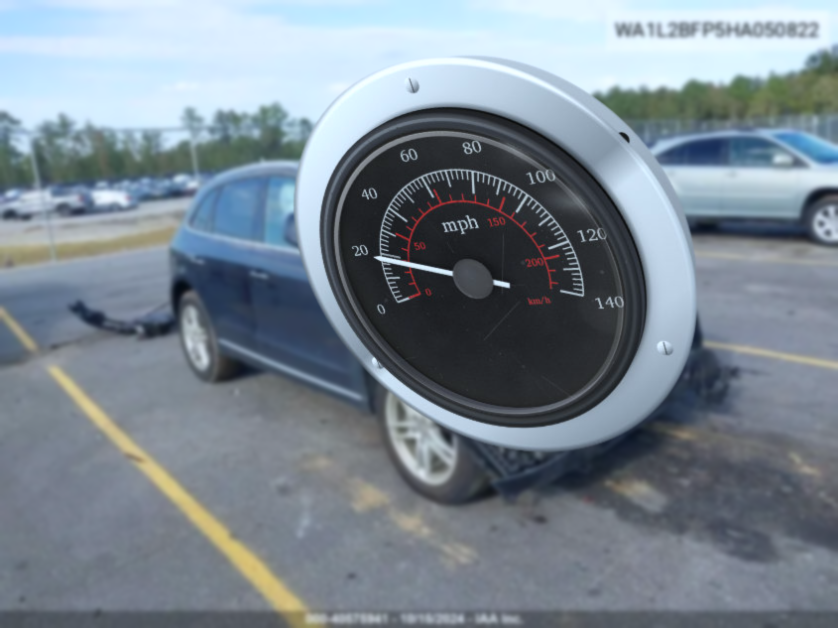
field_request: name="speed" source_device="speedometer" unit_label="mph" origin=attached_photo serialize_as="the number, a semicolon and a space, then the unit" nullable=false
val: 20; mph
